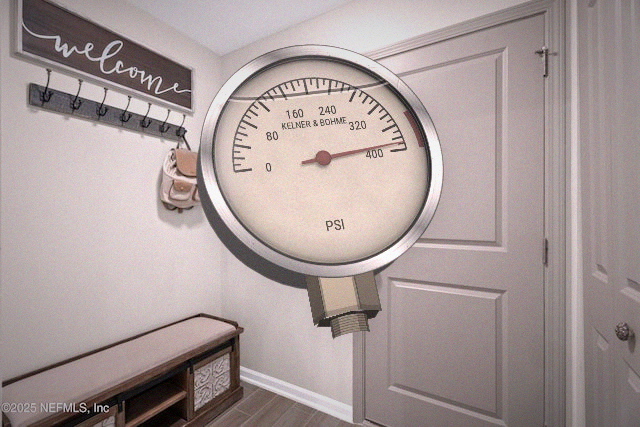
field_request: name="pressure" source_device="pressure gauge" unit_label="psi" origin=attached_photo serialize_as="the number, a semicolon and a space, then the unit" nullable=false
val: 390; psi
